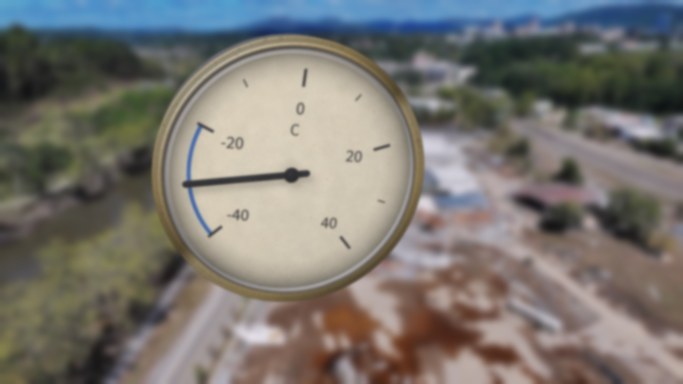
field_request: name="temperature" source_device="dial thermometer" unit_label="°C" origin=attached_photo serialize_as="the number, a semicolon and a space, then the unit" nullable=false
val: -30; °C
